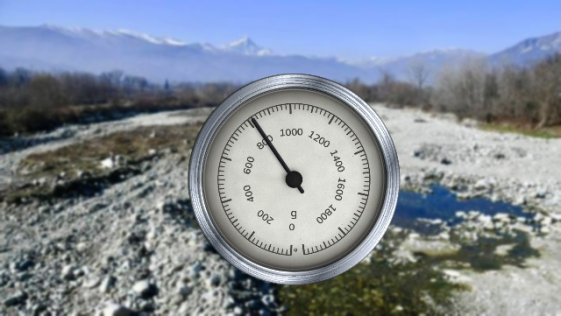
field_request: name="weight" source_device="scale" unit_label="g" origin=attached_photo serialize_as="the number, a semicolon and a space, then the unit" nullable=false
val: 820; g
